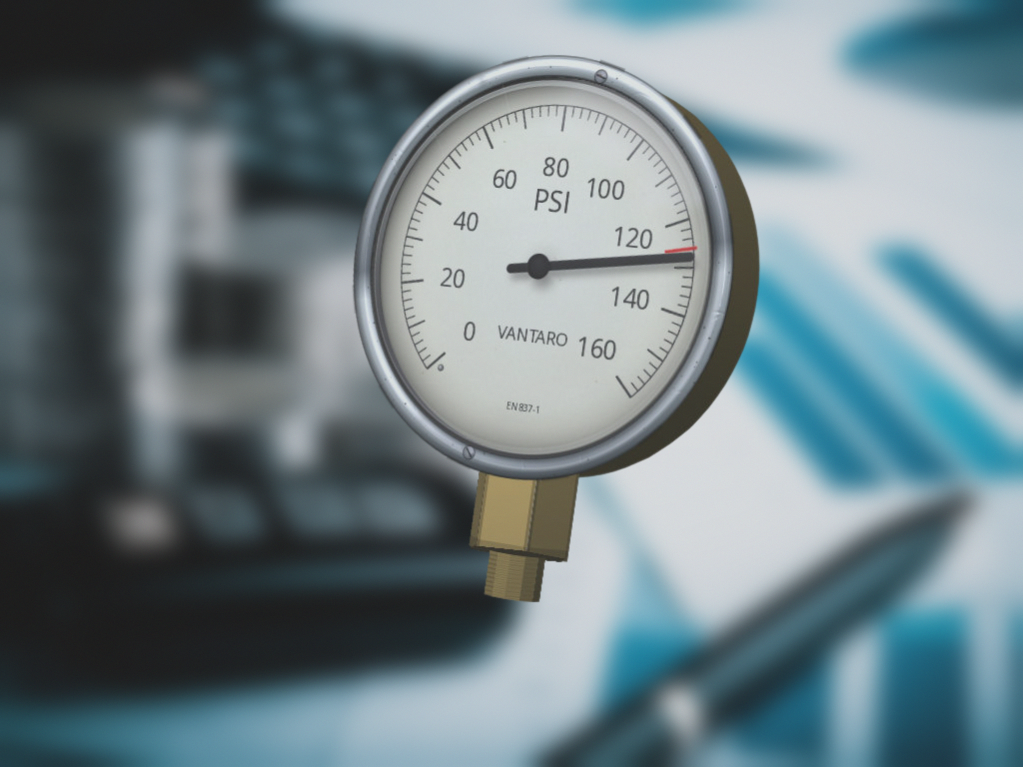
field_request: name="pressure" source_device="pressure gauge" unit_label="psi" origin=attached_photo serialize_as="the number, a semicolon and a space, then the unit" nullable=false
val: 128; psi
